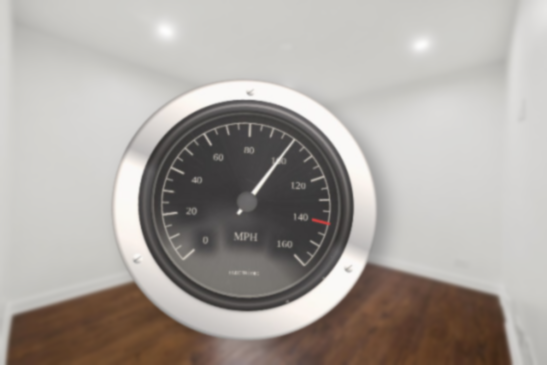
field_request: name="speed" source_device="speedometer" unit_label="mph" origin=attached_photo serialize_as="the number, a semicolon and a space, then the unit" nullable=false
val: 100; mph
